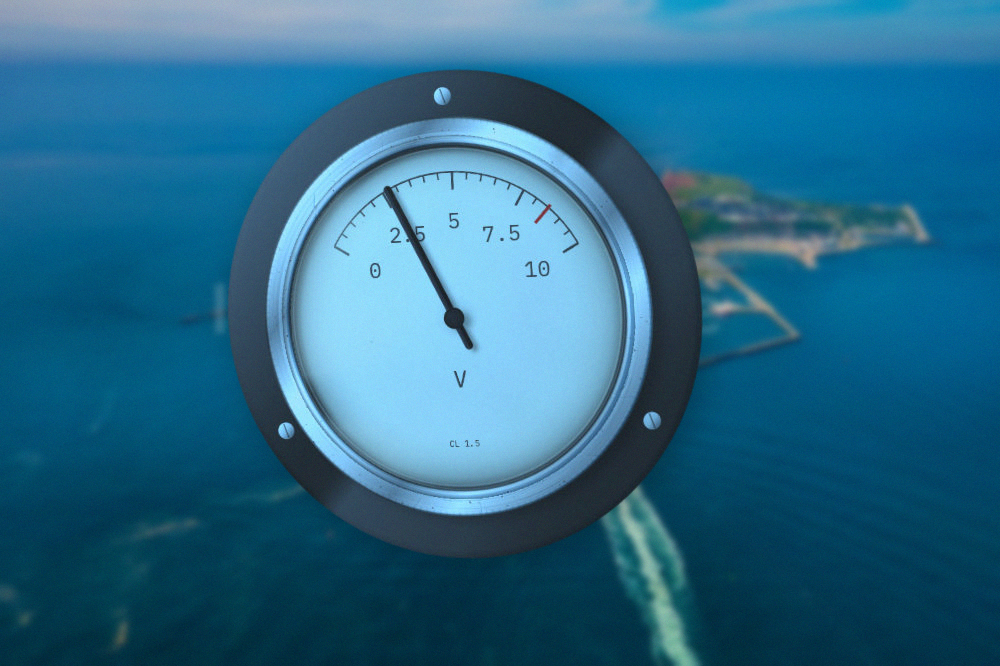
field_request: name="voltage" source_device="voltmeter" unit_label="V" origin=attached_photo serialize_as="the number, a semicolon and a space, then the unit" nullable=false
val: 2.75; V
